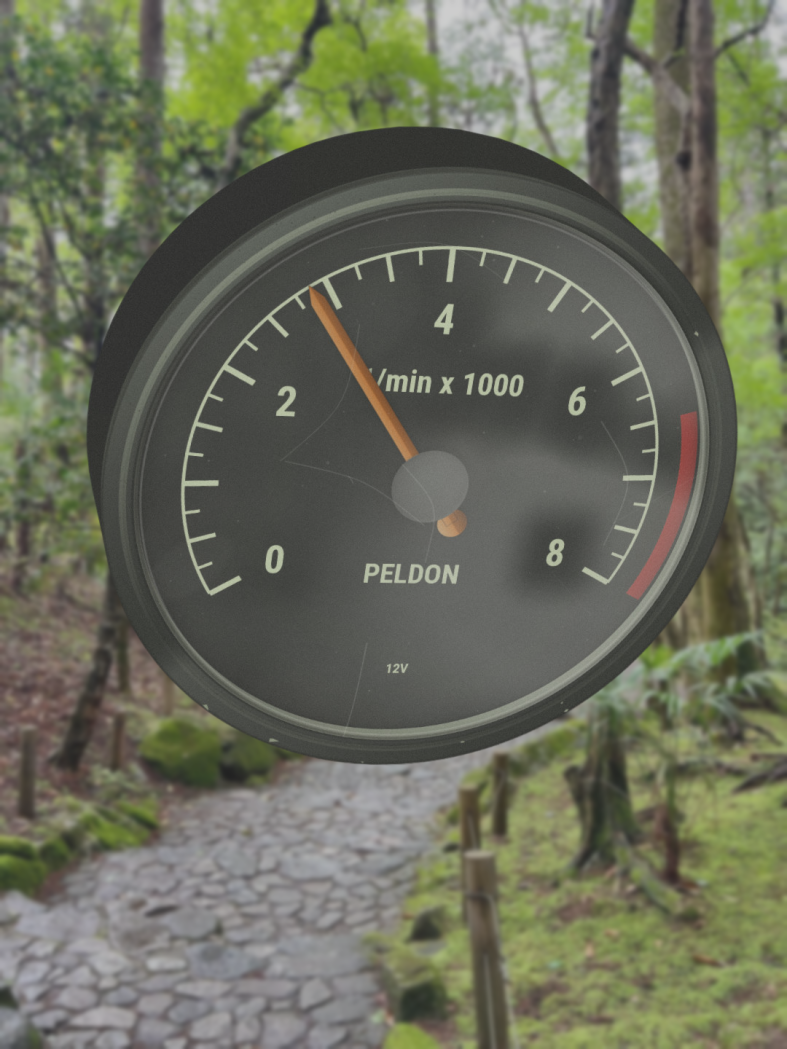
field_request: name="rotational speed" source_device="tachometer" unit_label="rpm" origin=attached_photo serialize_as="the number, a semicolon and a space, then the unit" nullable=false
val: 2875; rpm
